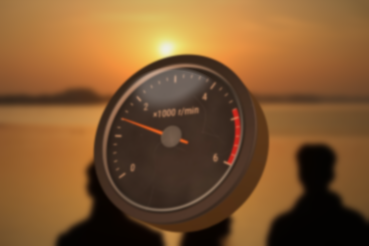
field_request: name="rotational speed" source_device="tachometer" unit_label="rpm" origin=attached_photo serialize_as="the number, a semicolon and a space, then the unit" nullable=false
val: 1400; rpm
